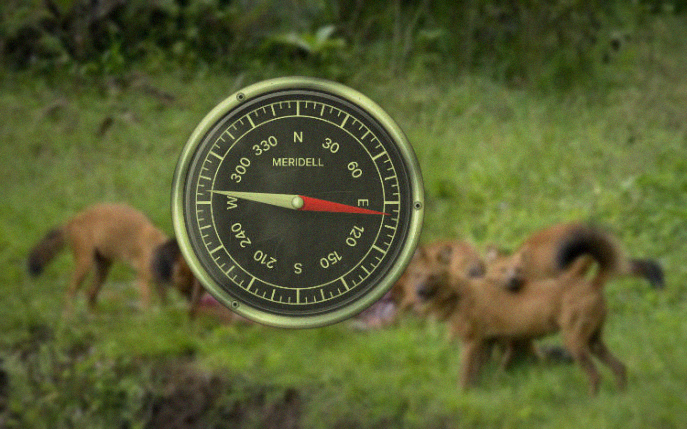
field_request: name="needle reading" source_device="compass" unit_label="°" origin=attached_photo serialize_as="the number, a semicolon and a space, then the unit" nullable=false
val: 97.5; °
